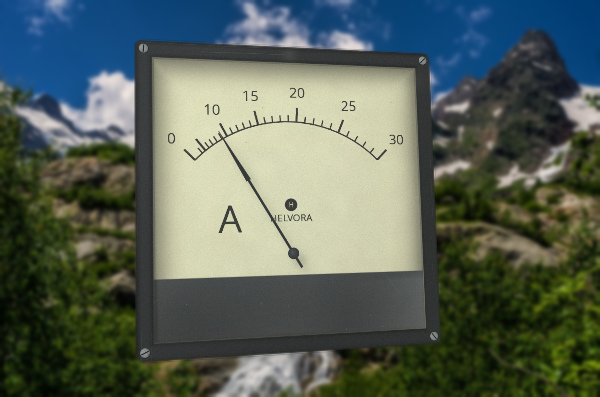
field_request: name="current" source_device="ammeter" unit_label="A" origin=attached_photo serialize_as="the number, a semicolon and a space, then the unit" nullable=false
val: 9; A
